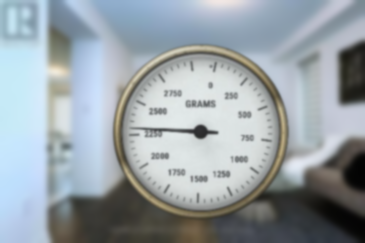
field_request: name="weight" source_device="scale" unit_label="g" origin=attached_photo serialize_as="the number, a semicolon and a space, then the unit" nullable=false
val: 2300; g
